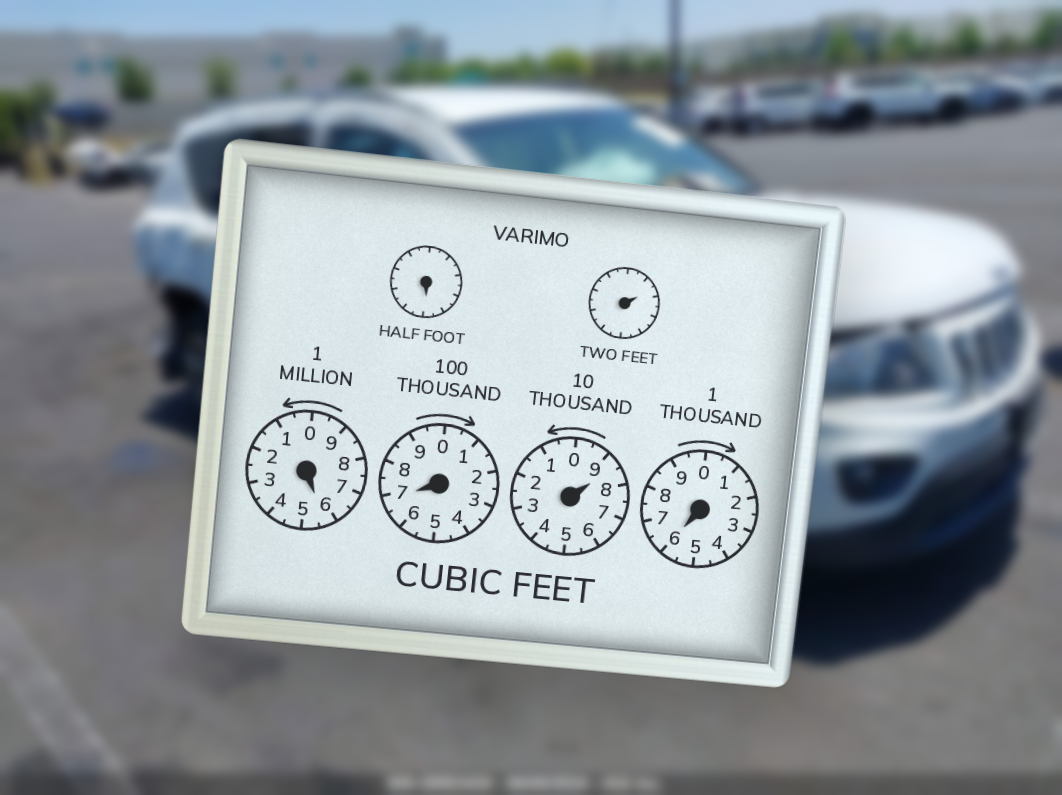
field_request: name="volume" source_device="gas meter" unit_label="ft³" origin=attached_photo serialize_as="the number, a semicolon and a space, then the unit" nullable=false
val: 568600; ft³
